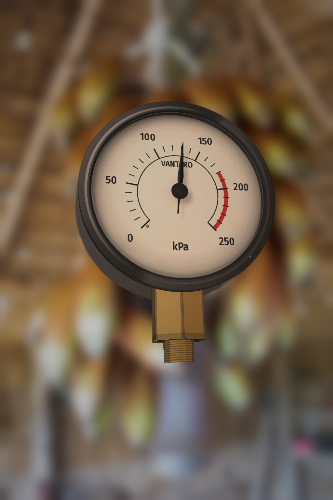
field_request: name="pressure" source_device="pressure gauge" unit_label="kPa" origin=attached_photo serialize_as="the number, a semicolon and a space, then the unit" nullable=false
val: 130; kPa
